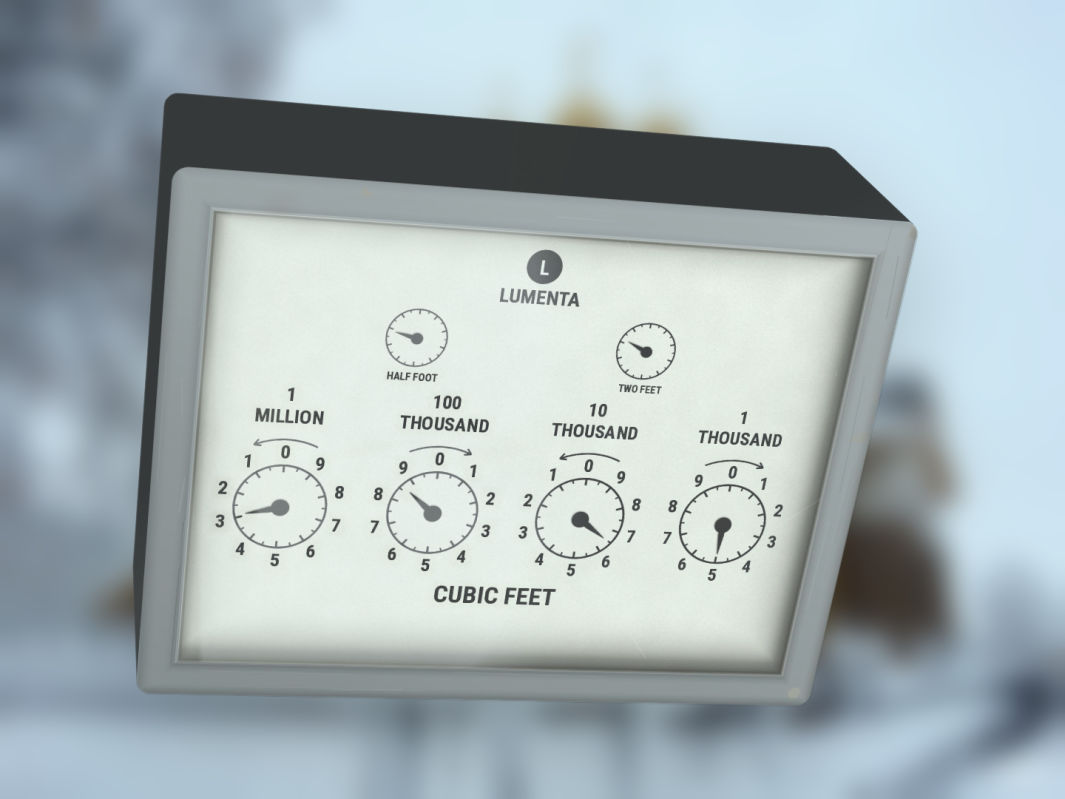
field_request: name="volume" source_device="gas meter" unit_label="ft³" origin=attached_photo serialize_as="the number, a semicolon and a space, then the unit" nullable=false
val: 286500; ft³
